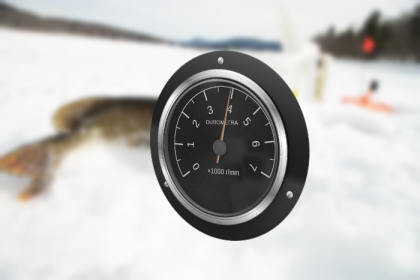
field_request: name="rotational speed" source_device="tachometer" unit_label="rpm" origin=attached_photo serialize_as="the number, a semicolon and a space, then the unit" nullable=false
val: 4000; rpm
